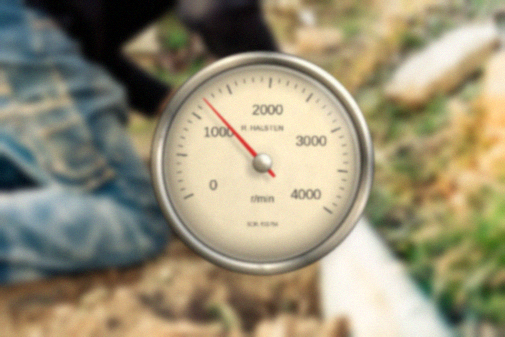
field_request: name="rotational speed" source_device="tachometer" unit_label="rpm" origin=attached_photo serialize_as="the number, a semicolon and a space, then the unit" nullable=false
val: 1200; rpm
